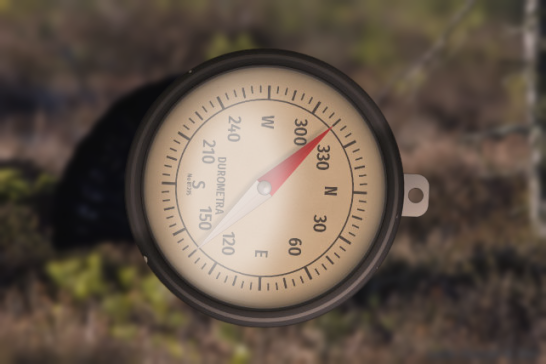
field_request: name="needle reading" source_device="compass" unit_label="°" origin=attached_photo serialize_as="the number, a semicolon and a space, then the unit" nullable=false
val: 315; °
